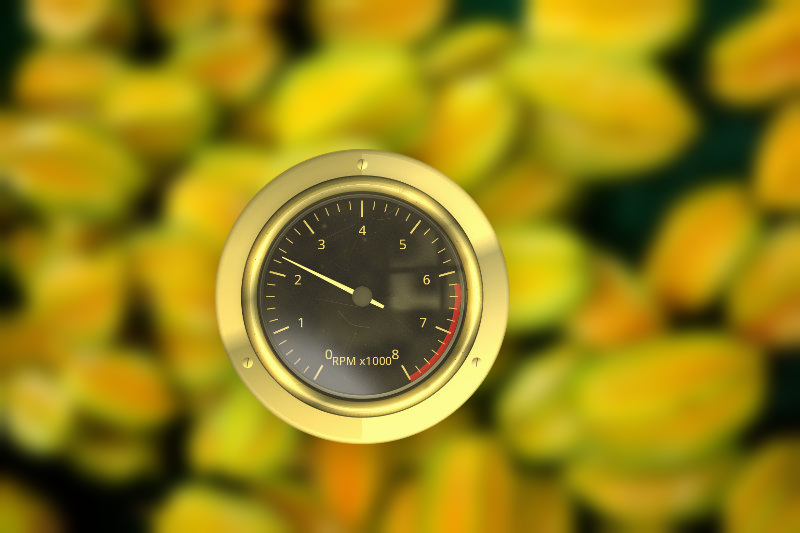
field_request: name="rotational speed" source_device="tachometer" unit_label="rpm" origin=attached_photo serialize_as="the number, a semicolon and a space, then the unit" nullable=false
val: 2300; rpm
